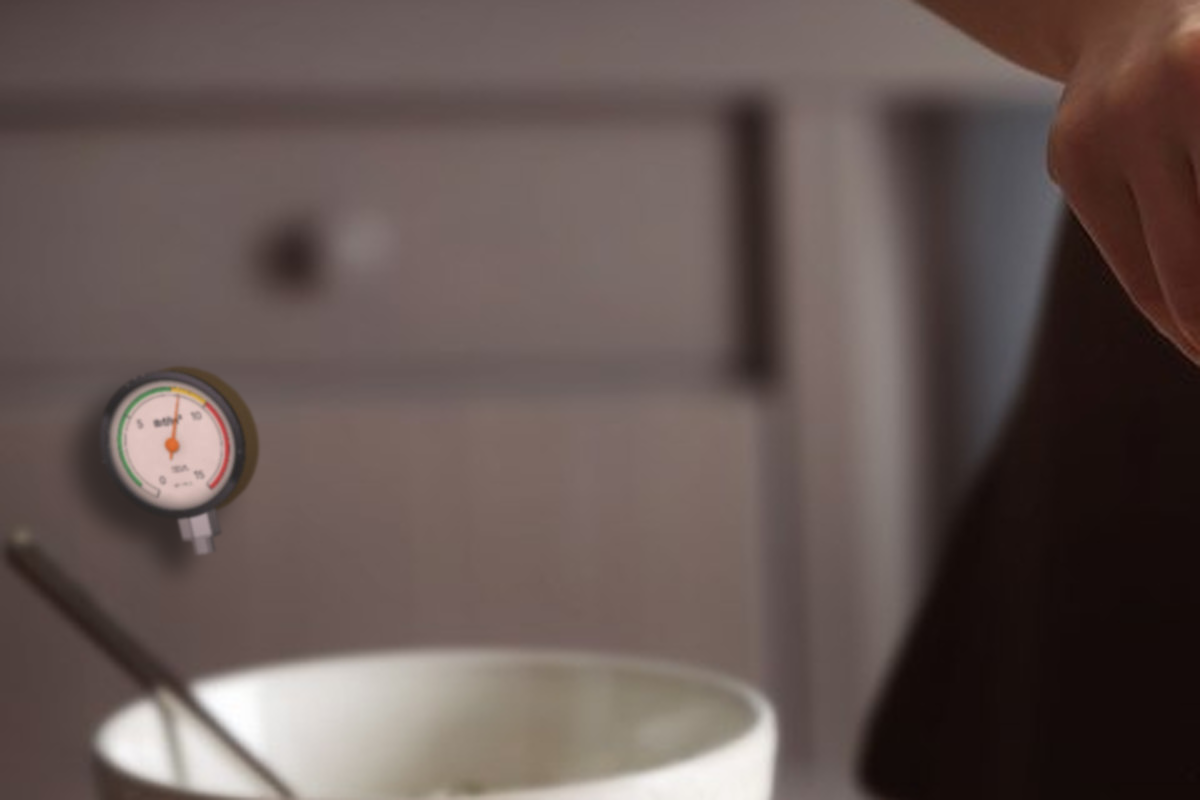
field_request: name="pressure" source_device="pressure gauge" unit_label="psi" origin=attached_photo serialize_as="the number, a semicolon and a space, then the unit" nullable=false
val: 8.5; psi
